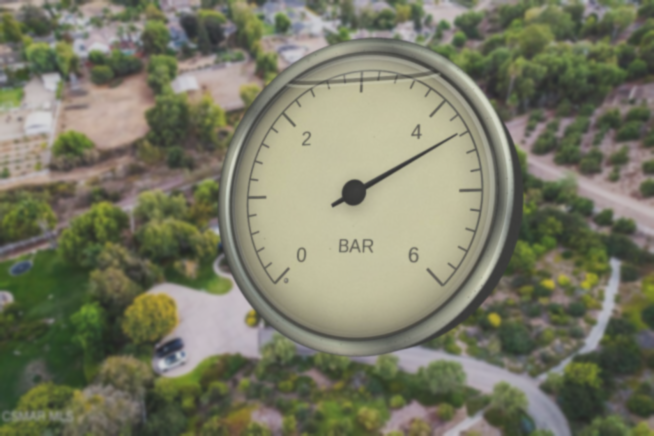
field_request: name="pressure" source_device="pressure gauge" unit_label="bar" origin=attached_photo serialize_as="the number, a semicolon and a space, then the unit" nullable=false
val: 4.4; bar
